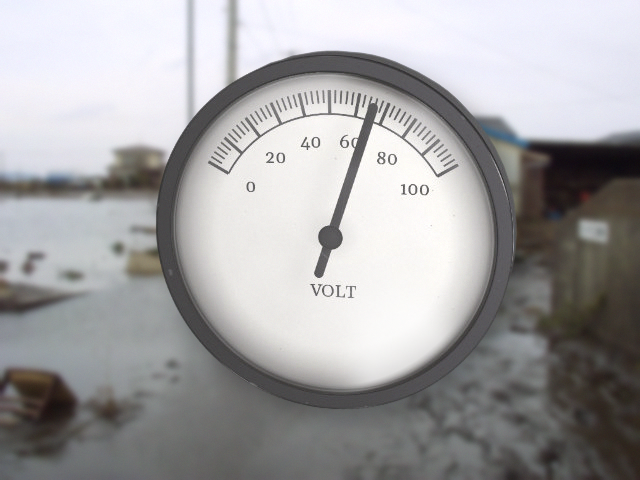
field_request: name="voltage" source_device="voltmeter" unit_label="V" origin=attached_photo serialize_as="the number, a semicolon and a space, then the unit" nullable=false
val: 66; V
